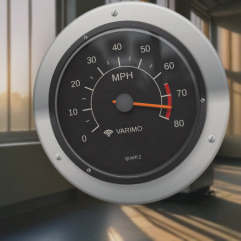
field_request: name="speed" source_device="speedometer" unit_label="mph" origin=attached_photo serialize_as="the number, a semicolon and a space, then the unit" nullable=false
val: 75; mph
